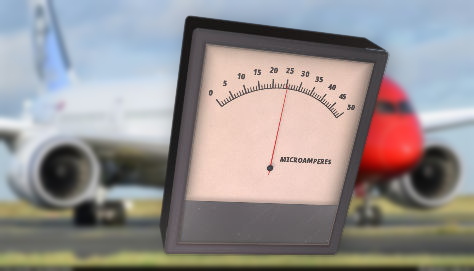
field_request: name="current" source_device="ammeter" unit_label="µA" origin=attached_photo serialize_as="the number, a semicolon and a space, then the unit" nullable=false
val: 25; µA
